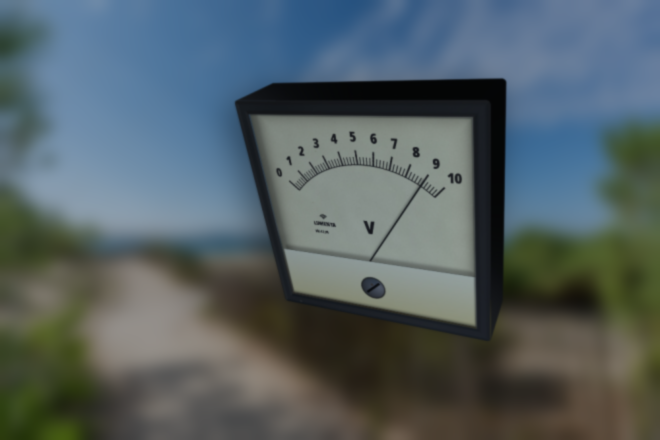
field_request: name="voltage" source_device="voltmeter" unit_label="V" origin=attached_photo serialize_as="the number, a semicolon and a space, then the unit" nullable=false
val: 9; V
